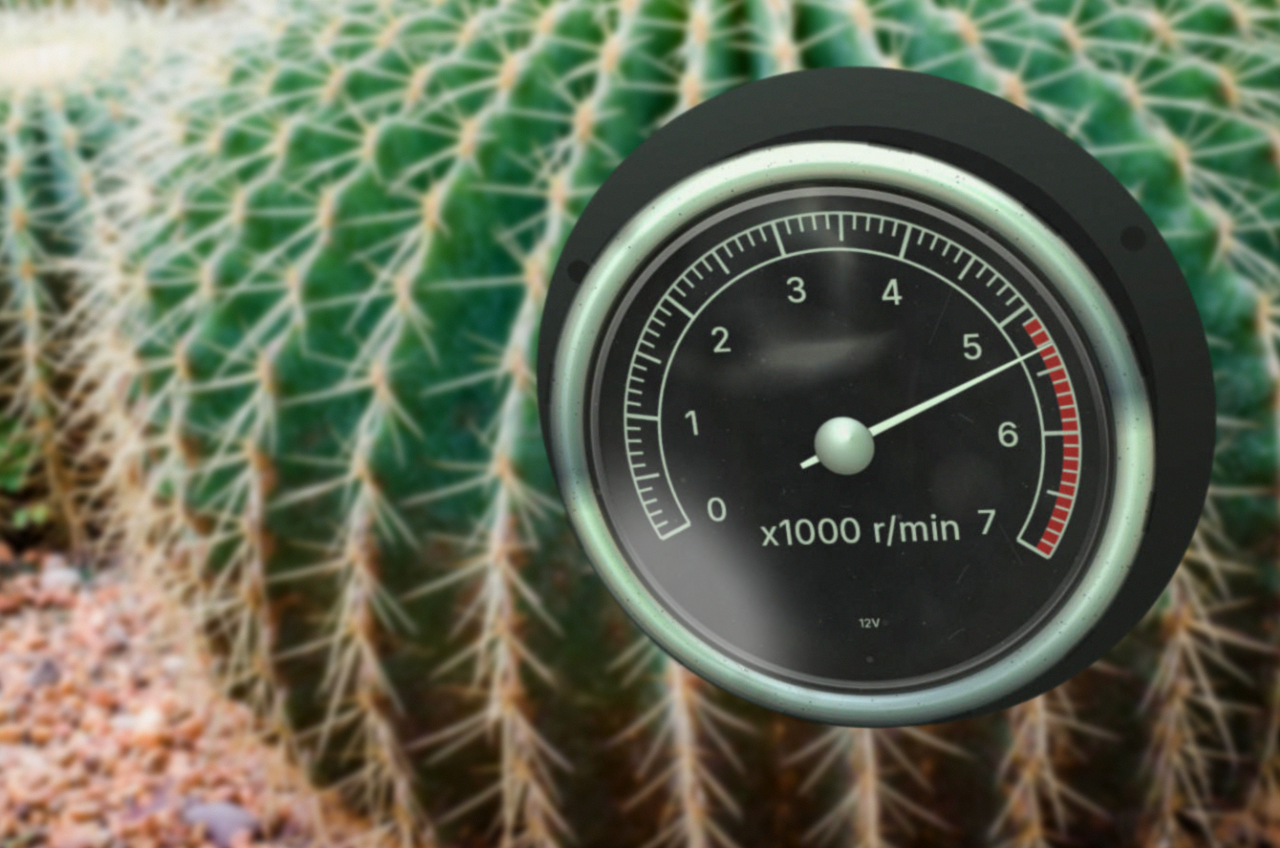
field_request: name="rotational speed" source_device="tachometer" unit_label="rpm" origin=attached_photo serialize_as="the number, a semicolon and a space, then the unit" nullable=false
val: 5300; rpm
